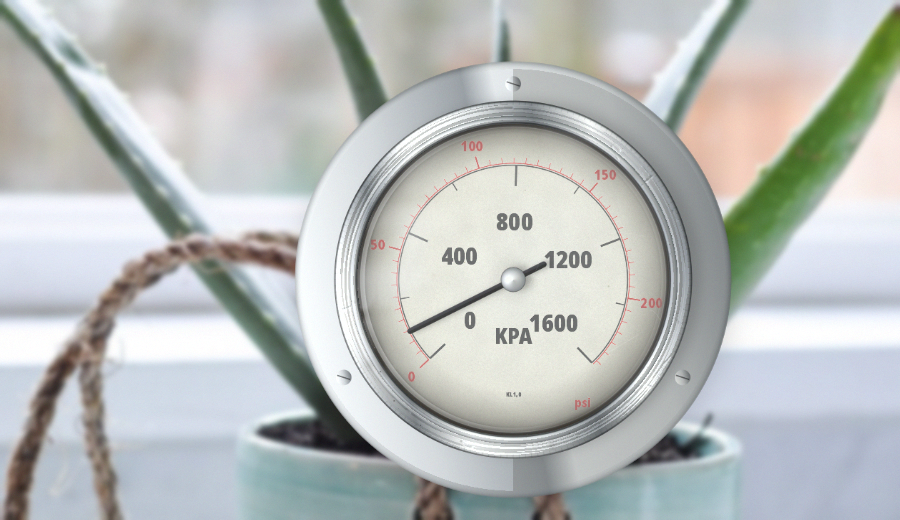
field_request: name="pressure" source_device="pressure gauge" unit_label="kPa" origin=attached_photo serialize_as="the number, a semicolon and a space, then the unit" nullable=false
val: 100; kPa
